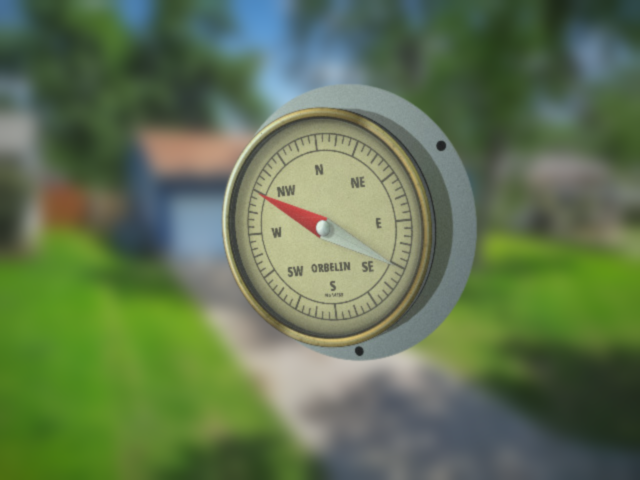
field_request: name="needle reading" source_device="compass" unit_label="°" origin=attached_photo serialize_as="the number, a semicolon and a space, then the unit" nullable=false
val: 300; °
